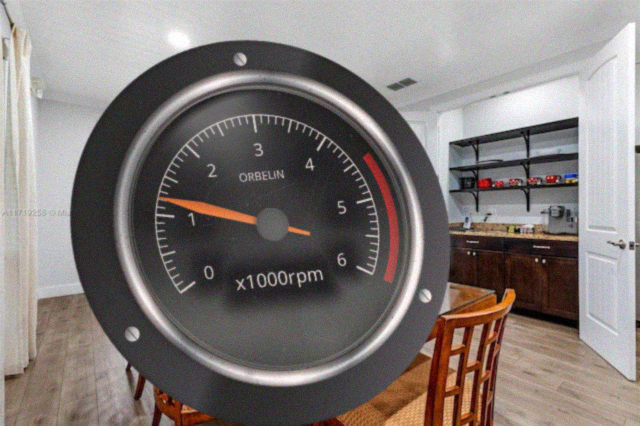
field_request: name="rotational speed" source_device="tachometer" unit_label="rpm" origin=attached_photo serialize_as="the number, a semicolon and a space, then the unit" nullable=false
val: 1200; rpm
